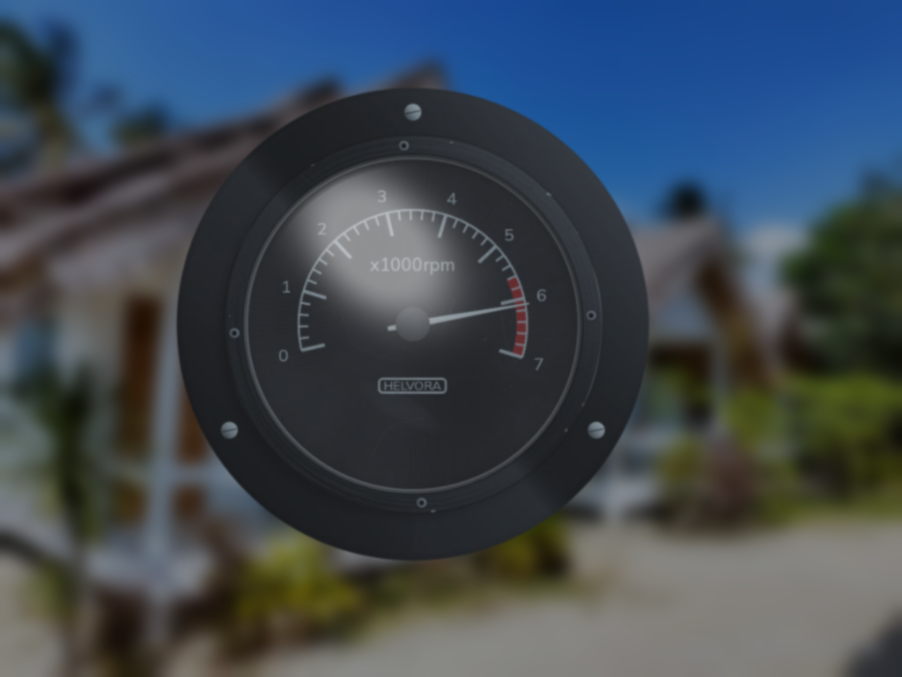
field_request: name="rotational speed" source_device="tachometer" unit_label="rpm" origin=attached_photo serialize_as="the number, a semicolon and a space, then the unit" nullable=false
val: 6100; rpm
